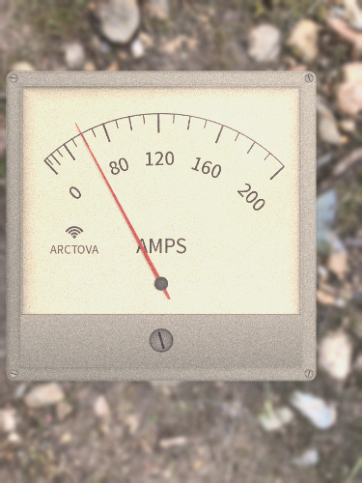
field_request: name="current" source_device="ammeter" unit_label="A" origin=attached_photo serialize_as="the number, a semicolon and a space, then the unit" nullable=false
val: 60; A
